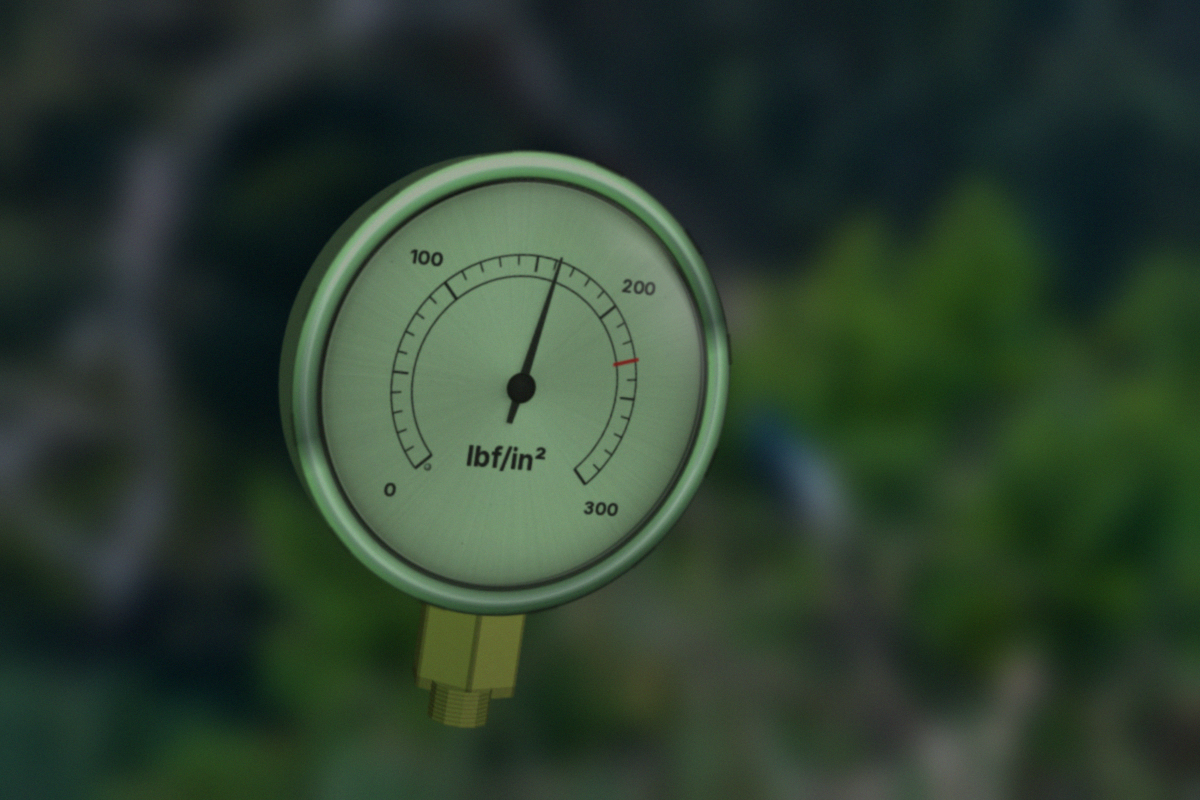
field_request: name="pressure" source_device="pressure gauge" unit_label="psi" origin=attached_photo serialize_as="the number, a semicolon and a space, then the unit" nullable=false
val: 160; psi
